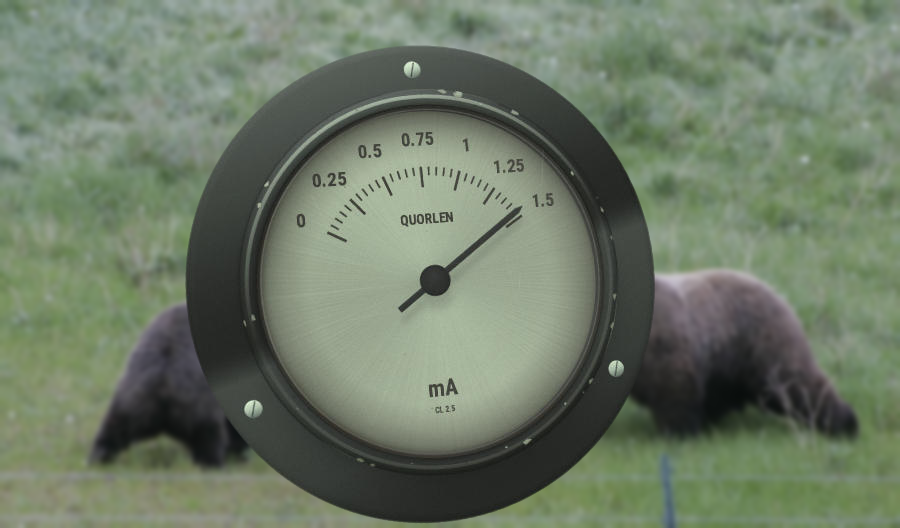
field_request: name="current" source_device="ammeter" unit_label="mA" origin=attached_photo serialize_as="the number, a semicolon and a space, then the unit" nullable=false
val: 1.45; mA
